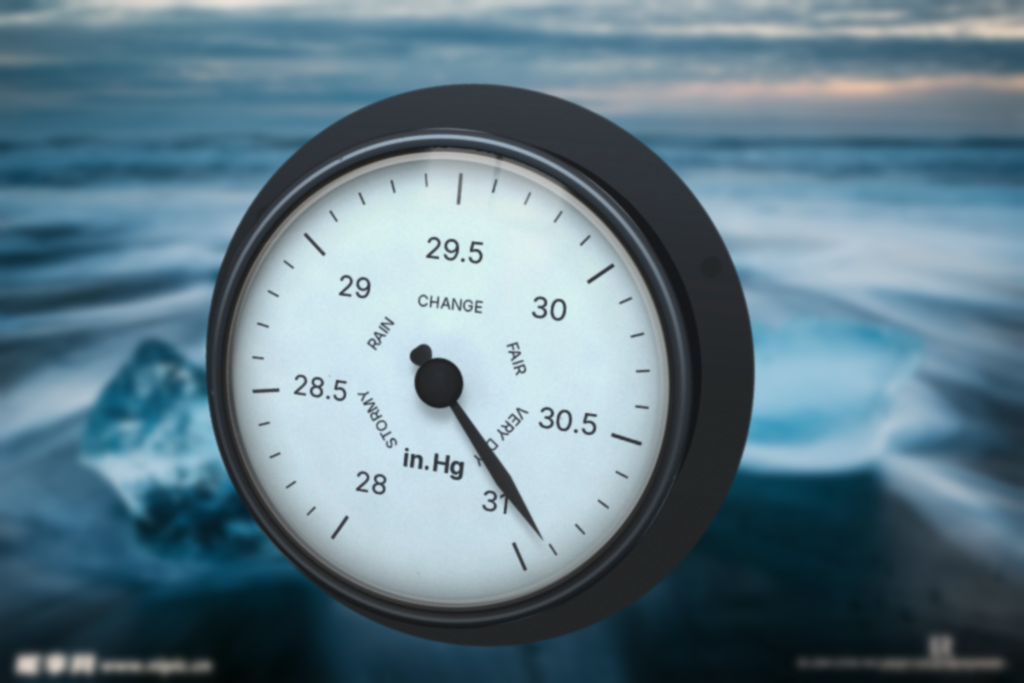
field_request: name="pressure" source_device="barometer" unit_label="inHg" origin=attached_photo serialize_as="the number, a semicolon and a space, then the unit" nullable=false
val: 30.9; inHg
